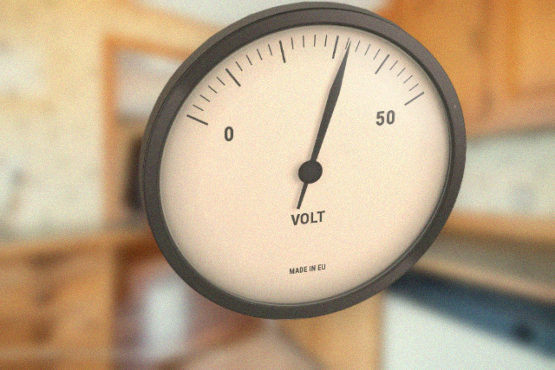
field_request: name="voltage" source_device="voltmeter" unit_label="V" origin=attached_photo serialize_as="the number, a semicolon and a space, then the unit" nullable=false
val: 32; V
